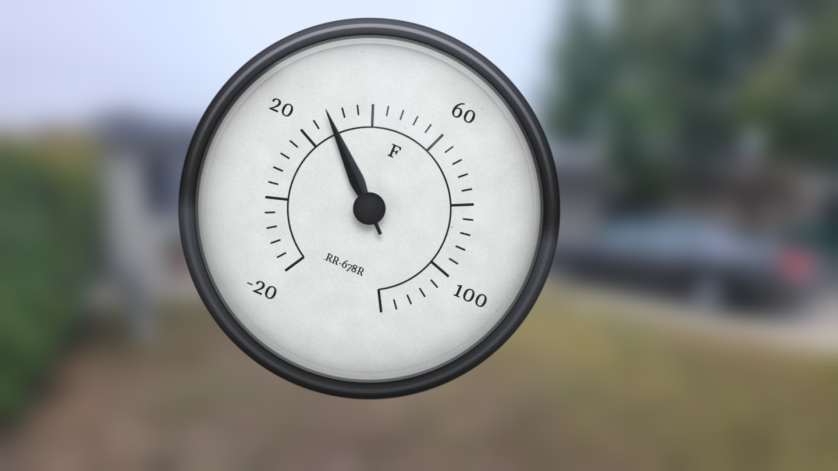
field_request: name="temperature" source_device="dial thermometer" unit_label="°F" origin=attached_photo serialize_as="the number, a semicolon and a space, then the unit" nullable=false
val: 28; °F
